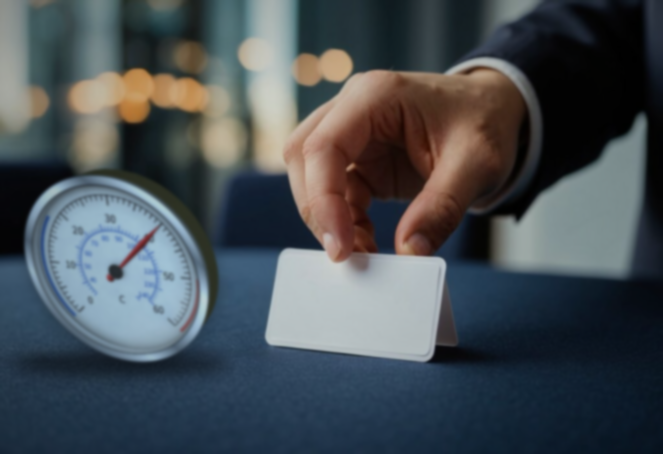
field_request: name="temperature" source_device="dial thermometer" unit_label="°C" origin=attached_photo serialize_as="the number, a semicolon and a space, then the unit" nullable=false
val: 40; °C
